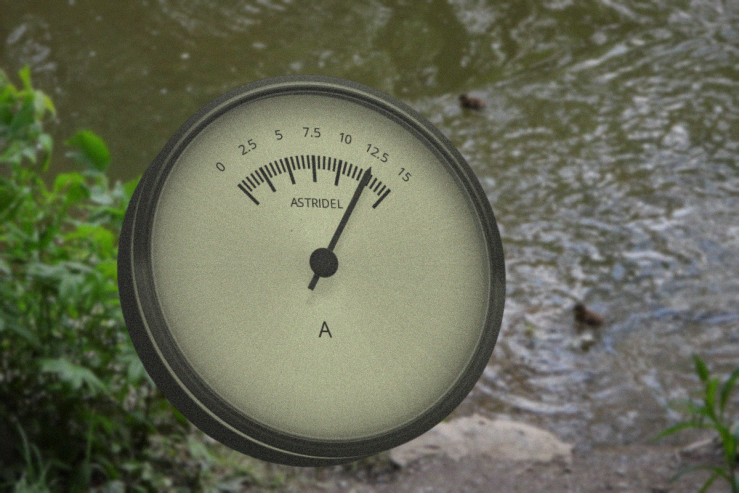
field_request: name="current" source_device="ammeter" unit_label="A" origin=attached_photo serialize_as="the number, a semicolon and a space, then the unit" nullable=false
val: 12.5; A
